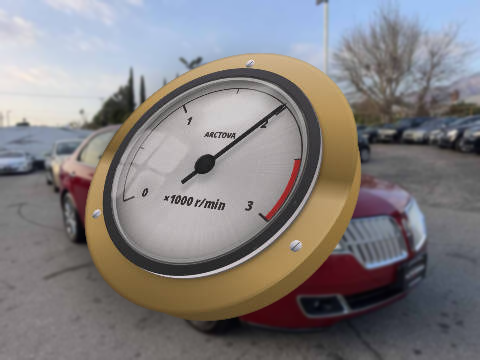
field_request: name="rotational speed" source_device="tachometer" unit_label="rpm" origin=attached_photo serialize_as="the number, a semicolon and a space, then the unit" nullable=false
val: 2000; rpm
